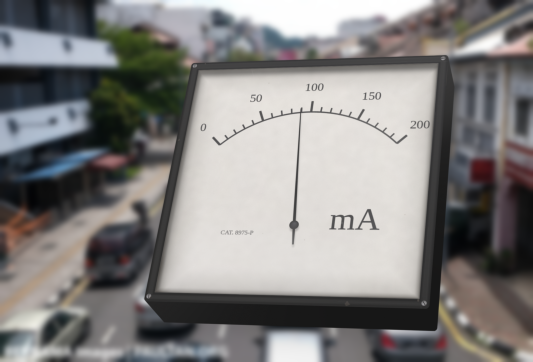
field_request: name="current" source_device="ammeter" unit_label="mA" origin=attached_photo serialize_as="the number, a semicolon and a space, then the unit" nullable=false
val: 90; mA
